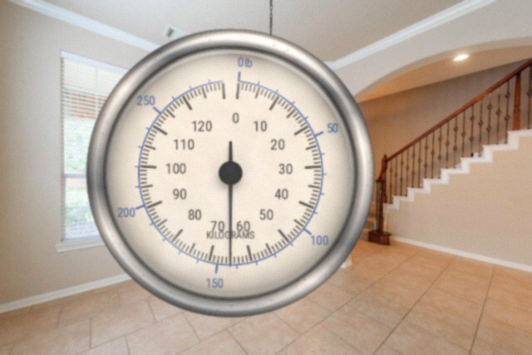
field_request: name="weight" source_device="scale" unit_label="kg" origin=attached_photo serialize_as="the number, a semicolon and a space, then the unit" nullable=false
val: 65; kg
